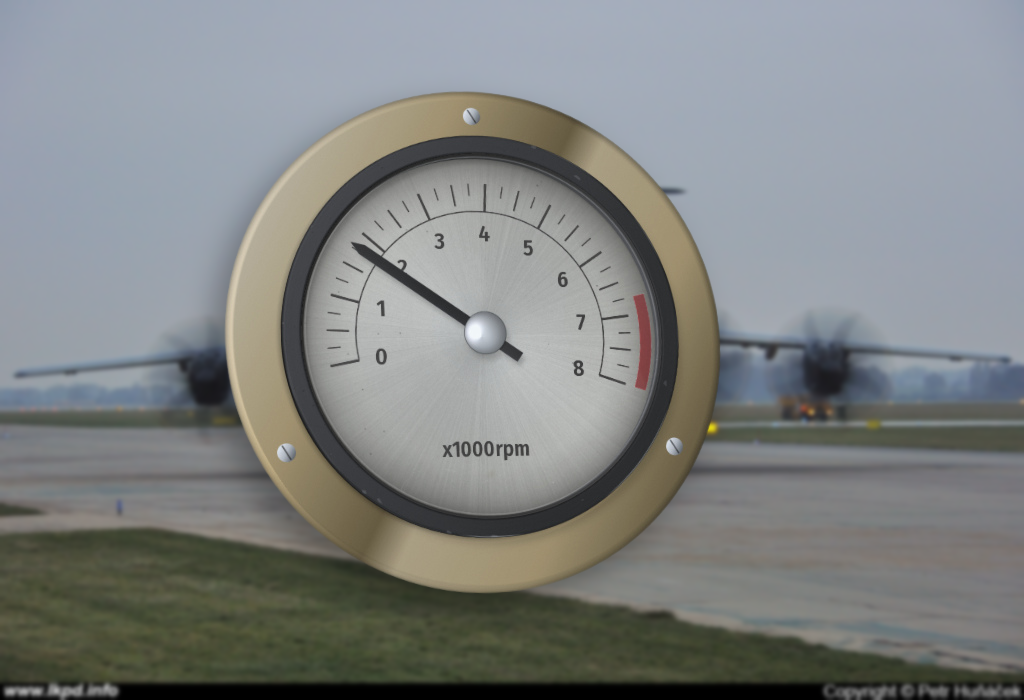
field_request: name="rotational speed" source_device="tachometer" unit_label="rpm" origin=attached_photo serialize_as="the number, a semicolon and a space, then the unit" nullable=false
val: 1750; rpm
